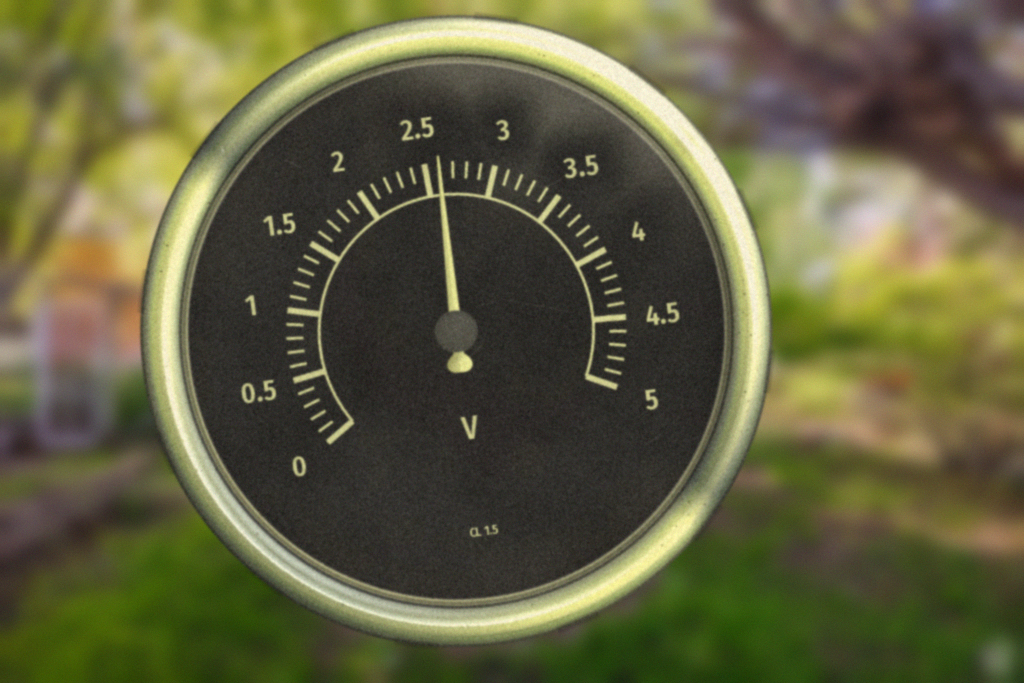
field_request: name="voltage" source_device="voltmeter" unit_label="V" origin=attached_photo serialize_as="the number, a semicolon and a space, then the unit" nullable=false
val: 2.6; V
